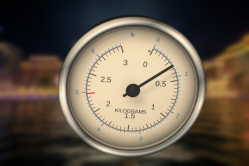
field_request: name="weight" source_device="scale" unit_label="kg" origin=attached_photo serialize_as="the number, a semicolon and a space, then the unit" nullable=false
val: 0.3; kg
